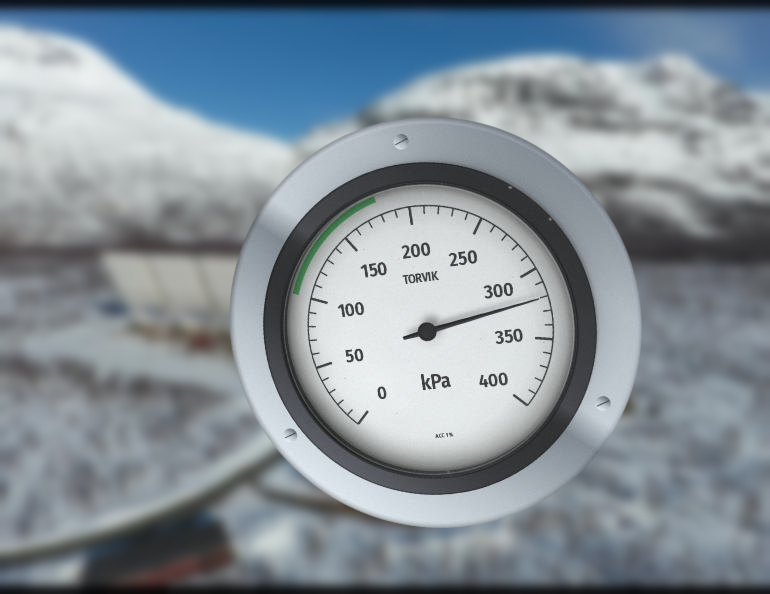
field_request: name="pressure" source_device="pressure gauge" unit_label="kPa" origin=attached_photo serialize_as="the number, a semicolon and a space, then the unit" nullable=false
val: 320; kPa
